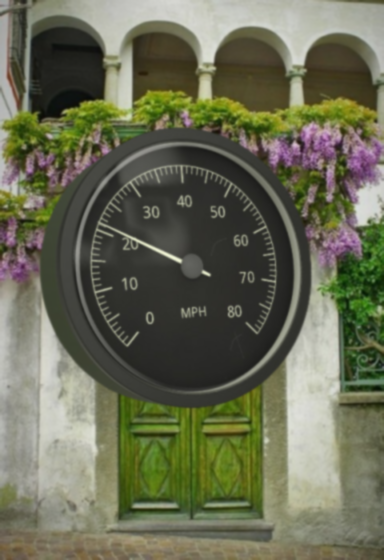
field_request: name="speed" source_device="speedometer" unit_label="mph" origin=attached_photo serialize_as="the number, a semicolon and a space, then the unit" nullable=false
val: 21; mph
